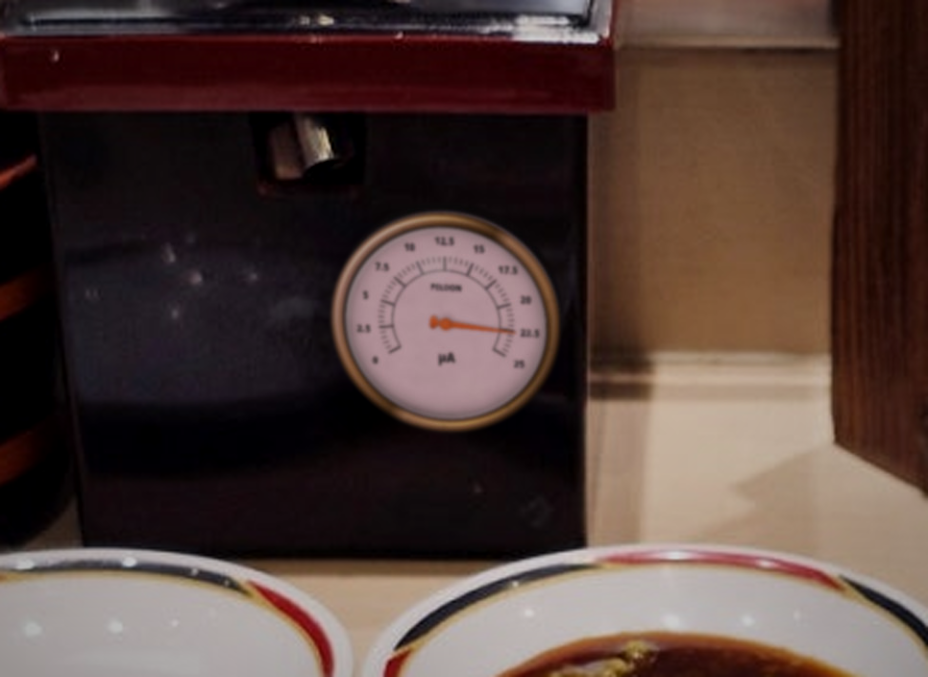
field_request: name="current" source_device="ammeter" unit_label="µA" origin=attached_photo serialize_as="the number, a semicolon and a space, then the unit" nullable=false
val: 22.5; µA
